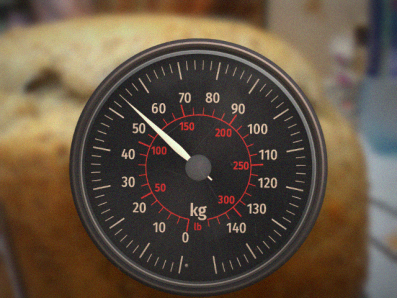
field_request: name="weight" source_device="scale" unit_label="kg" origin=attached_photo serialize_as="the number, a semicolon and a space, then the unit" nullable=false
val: 54; kg
